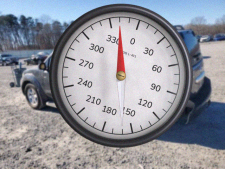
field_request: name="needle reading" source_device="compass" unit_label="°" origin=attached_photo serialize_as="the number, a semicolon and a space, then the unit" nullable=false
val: 340; °
